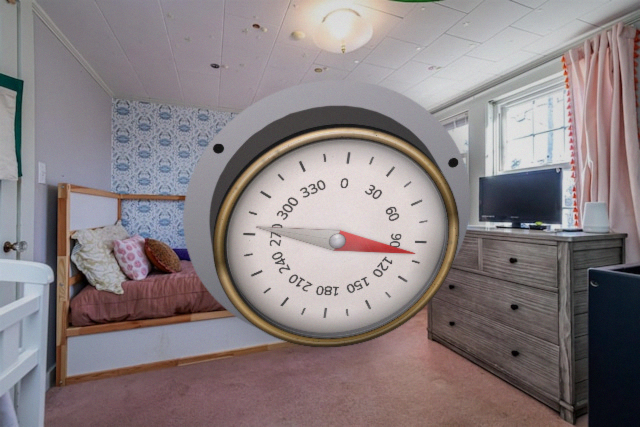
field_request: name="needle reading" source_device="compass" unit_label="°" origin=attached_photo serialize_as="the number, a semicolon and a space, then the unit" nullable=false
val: 97.5; °
